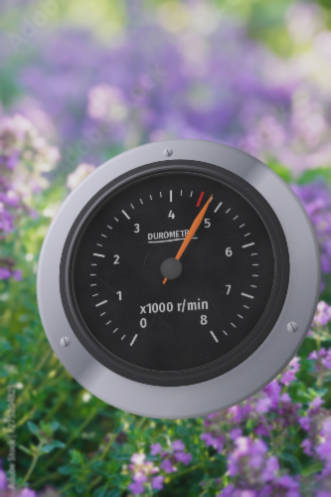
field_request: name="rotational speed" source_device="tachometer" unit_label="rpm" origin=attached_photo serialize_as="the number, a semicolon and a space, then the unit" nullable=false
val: 4800; rpm
